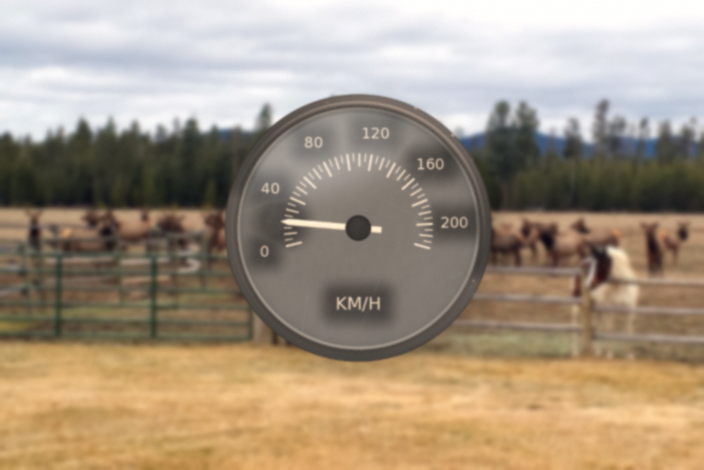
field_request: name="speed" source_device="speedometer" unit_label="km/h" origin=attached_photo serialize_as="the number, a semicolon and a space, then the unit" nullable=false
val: 20; km/h
